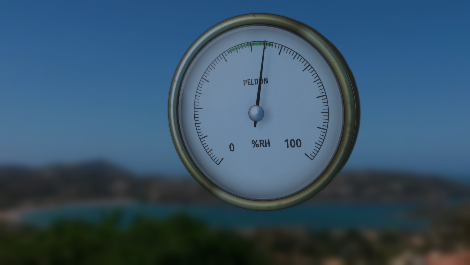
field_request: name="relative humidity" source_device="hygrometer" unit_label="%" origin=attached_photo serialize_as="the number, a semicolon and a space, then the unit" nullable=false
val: 55; %
